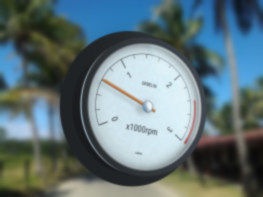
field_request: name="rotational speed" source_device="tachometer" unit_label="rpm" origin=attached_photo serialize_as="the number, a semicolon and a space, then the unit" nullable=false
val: 600; rpm
